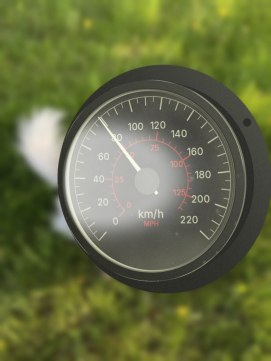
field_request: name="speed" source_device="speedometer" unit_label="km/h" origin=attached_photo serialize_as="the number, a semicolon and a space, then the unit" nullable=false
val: 80; km/h
